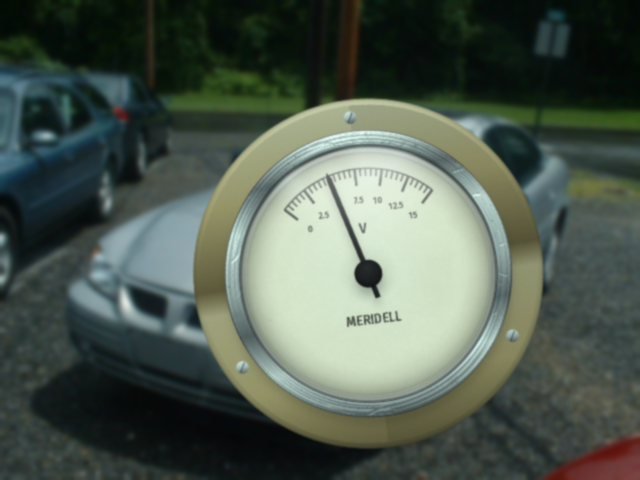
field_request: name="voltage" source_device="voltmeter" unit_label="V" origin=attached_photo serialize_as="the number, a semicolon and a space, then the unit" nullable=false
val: 5; V
